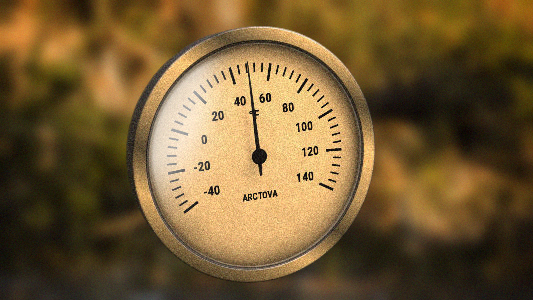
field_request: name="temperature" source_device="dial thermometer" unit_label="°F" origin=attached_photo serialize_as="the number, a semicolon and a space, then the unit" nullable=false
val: 48; °F
